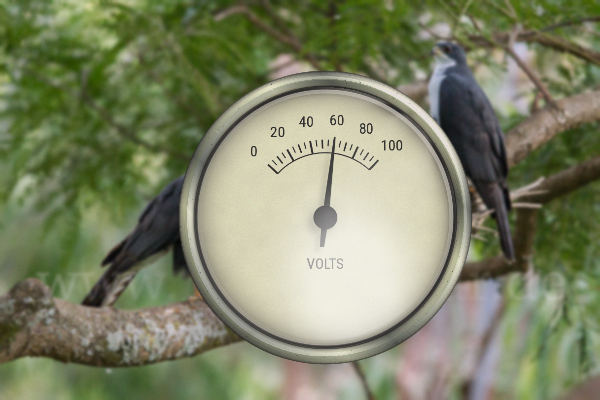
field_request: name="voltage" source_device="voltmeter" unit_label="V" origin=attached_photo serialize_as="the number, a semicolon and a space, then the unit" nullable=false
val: 60; V
